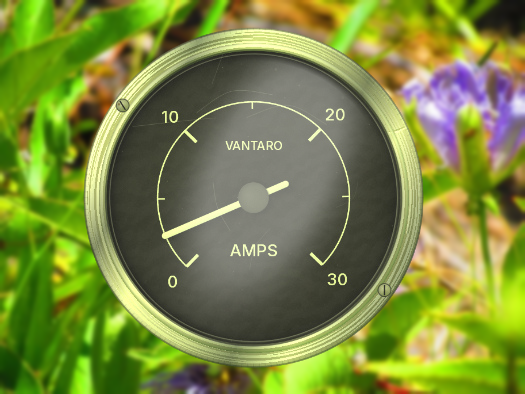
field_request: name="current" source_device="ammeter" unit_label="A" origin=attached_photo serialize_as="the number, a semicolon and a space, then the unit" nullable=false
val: 2.5; A
